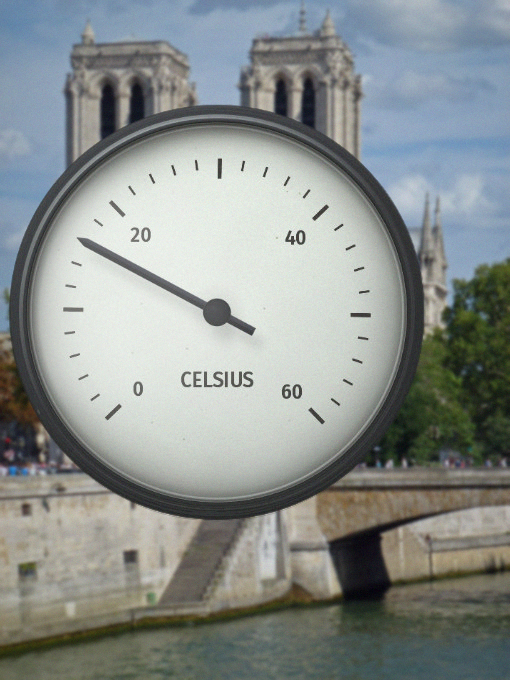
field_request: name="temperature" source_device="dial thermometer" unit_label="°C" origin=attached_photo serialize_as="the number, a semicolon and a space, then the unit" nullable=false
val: 16; °C
